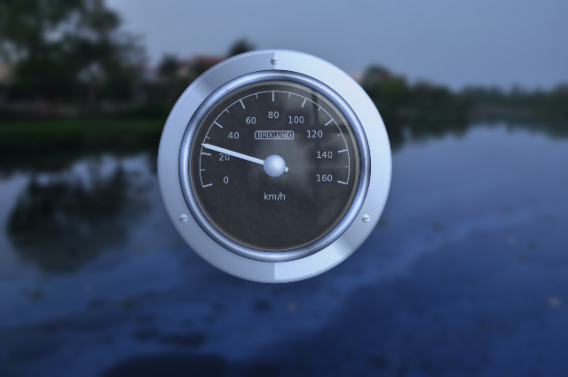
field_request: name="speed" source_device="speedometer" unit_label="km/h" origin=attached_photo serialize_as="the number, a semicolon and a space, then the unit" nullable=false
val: 25; km/h
